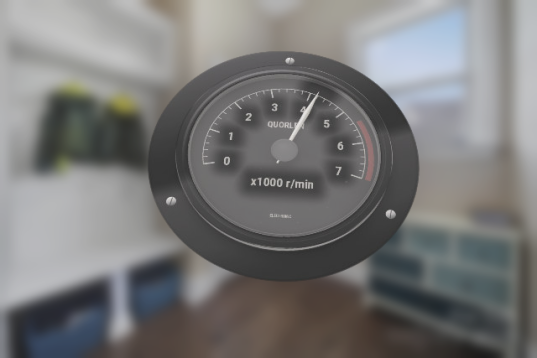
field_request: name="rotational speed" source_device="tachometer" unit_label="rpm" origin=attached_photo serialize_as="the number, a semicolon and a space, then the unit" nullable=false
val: 4200; rpm
